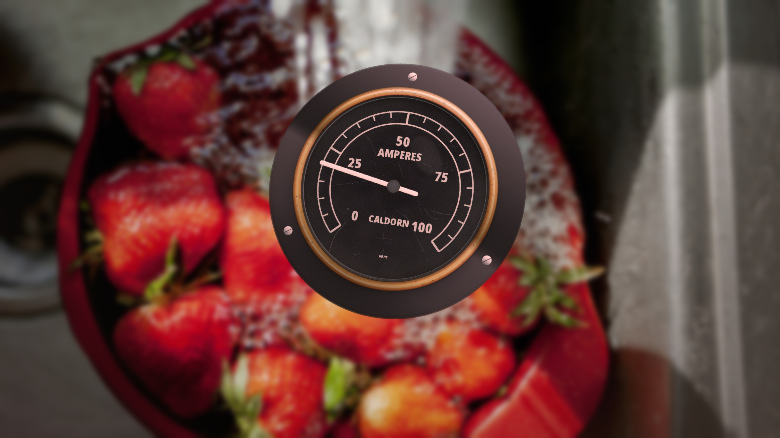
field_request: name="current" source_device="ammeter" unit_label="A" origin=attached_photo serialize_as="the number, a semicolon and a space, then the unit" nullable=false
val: 20; A
